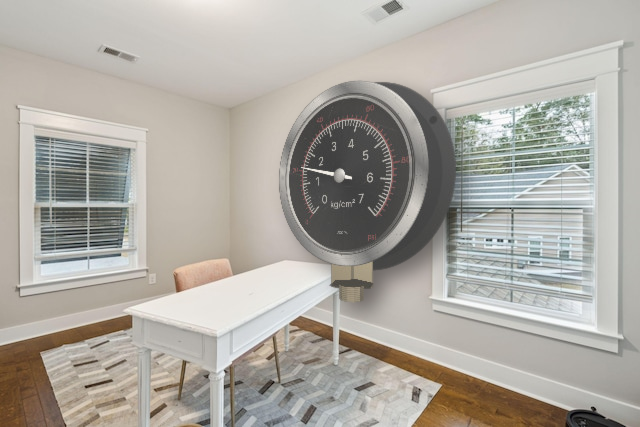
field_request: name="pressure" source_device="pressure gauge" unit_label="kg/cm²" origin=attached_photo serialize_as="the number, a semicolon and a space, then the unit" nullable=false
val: 1.5; kg/cm²
